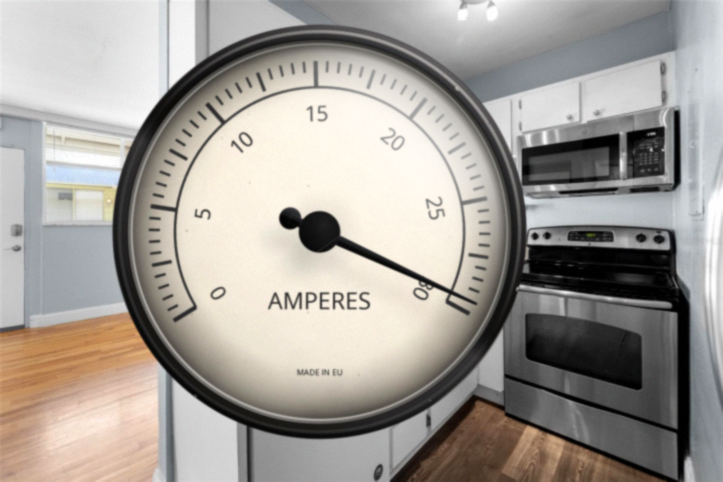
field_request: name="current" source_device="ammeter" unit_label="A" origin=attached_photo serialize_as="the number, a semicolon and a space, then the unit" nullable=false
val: 29.5; A
